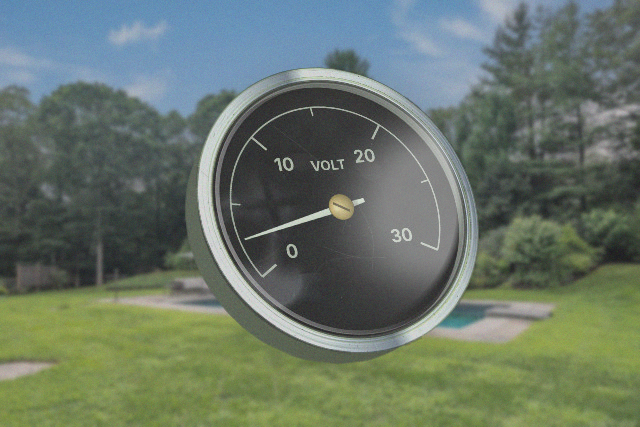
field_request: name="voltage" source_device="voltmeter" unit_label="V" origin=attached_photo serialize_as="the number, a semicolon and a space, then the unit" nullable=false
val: 2.5; V
